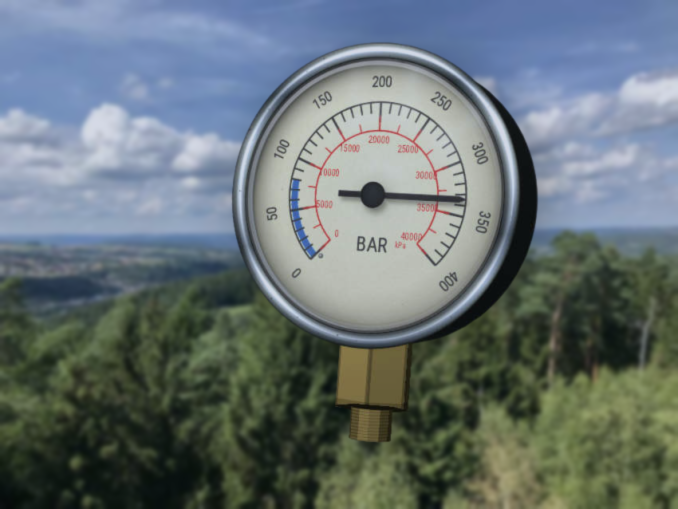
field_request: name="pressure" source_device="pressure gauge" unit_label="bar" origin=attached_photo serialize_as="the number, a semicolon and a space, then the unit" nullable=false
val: 335; bar
